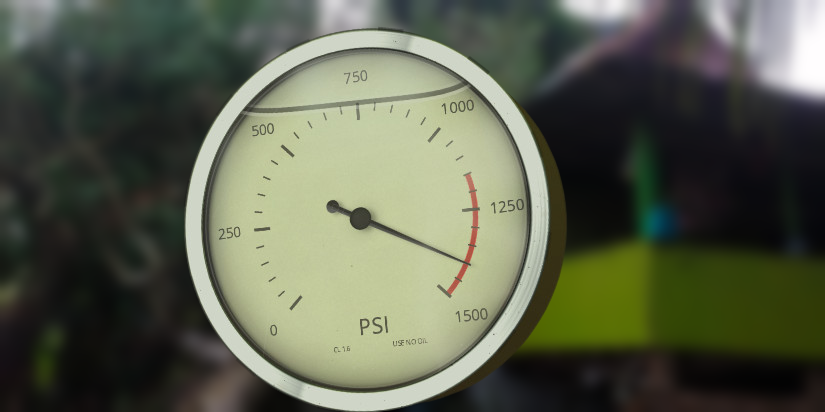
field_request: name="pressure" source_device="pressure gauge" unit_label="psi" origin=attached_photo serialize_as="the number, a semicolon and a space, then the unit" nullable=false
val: 1400; psi
